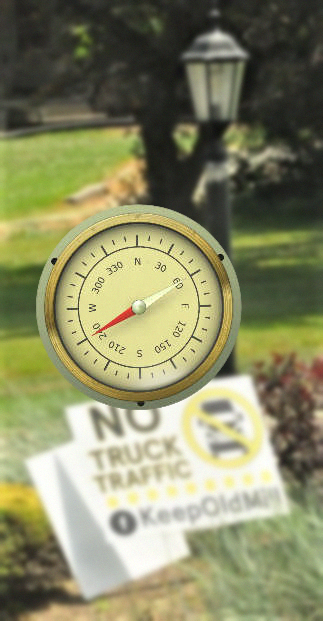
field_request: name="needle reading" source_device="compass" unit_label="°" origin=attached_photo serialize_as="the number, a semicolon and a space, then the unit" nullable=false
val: 240; °
